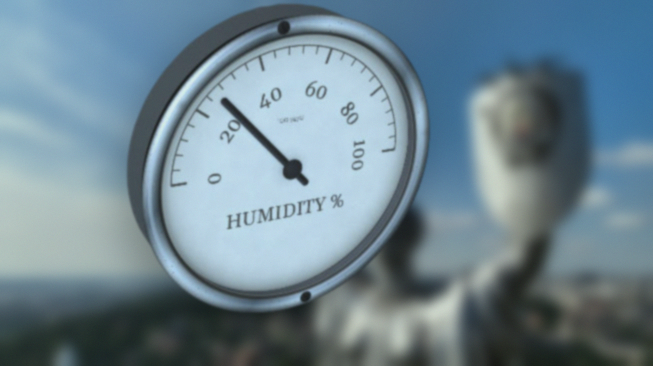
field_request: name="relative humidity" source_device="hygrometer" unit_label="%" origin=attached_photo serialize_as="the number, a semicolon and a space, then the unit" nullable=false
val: 26; %
